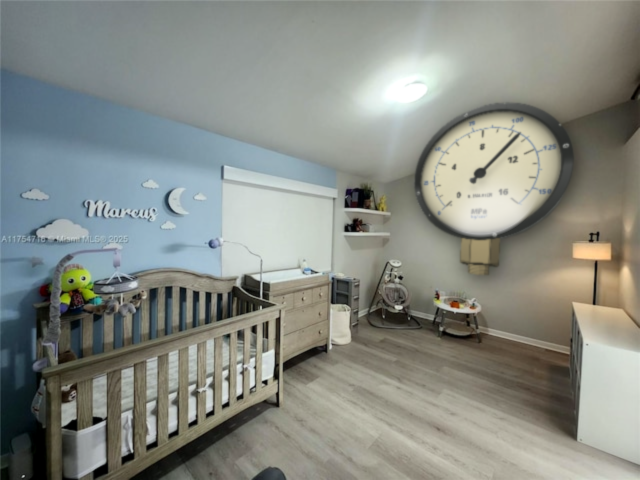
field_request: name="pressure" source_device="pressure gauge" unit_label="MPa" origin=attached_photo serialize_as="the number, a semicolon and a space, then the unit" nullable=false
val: 10.5; MPa
